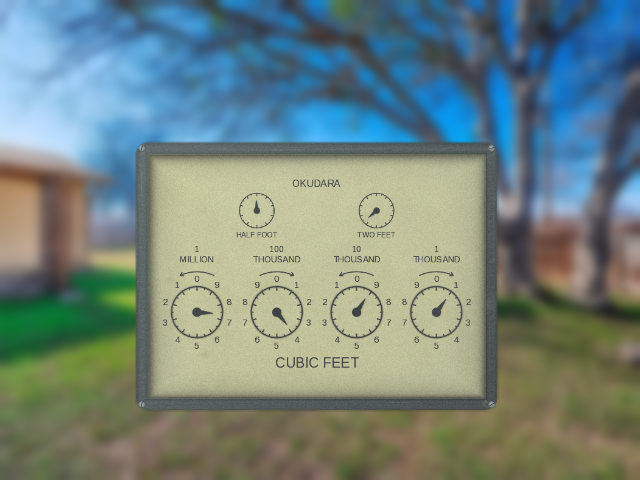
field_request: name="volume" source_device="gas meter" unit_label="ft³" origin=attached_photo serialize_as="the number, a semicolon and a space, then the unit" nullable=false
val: 739100; ft³
